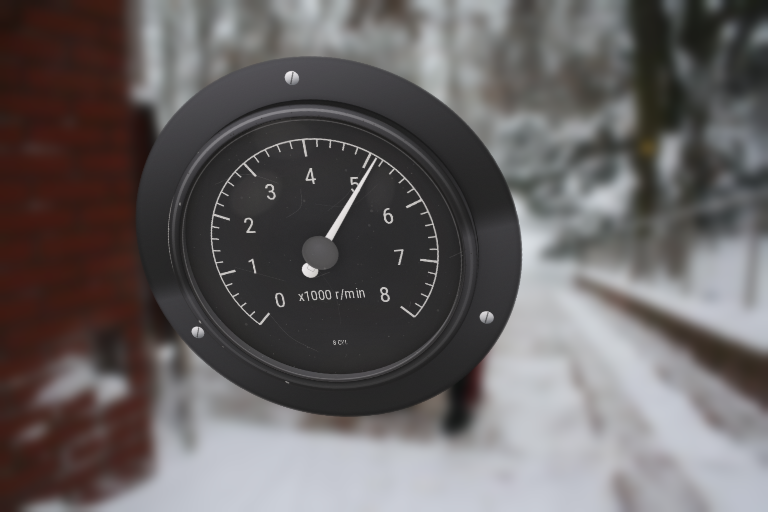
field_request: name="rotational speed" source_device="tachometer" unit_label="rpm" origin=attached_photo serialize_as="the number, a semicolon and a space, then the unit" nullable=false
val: 5100; rpm
